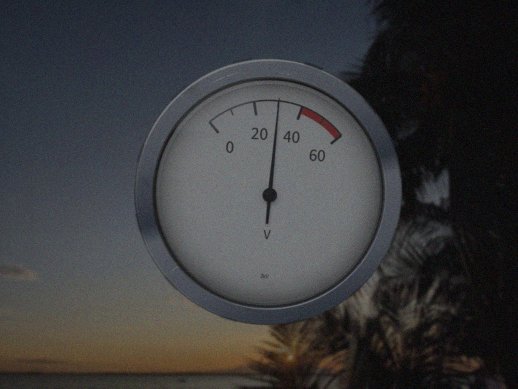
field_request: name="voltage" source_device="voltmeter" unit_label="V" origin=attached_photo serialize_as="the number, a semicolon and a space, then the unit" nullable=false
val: 30; V
